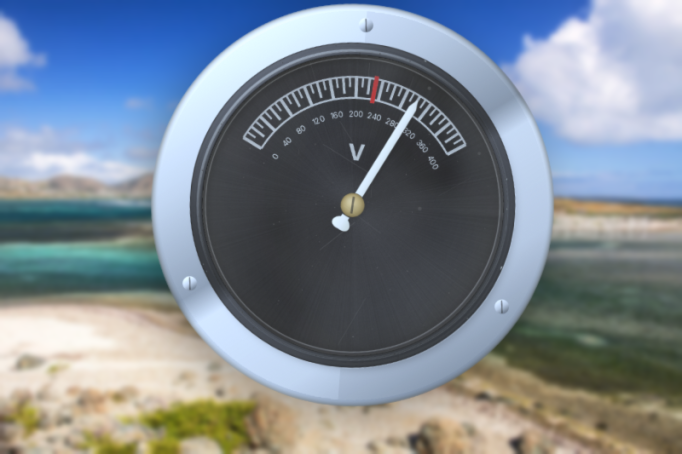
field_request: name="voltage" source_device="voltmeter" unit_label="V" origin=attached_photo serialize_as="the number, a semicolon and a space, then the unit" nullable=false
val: 300; V
